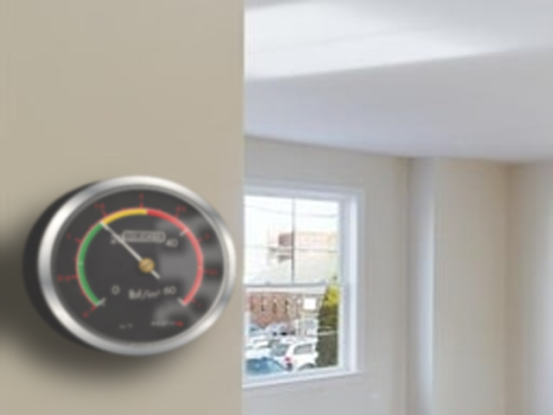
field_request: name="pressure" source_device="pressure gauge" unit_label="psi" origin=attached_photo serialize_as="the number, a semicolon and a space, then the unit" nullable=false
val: 20; psi
